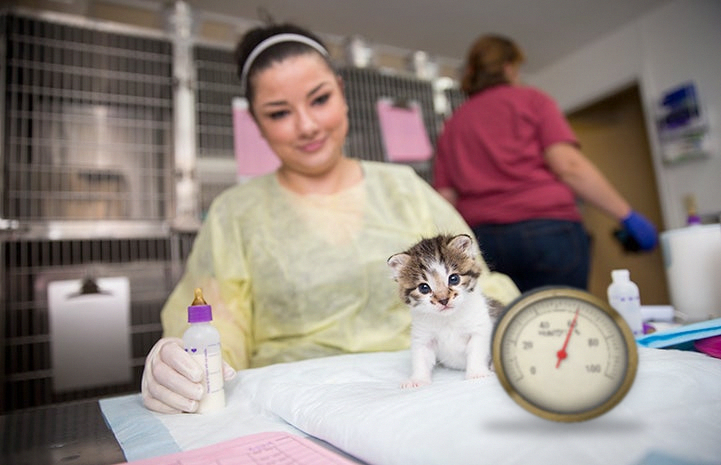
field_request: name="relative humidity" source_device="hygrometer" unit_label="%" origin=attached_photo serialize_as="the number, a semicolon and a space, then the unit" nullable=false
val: 60; %
